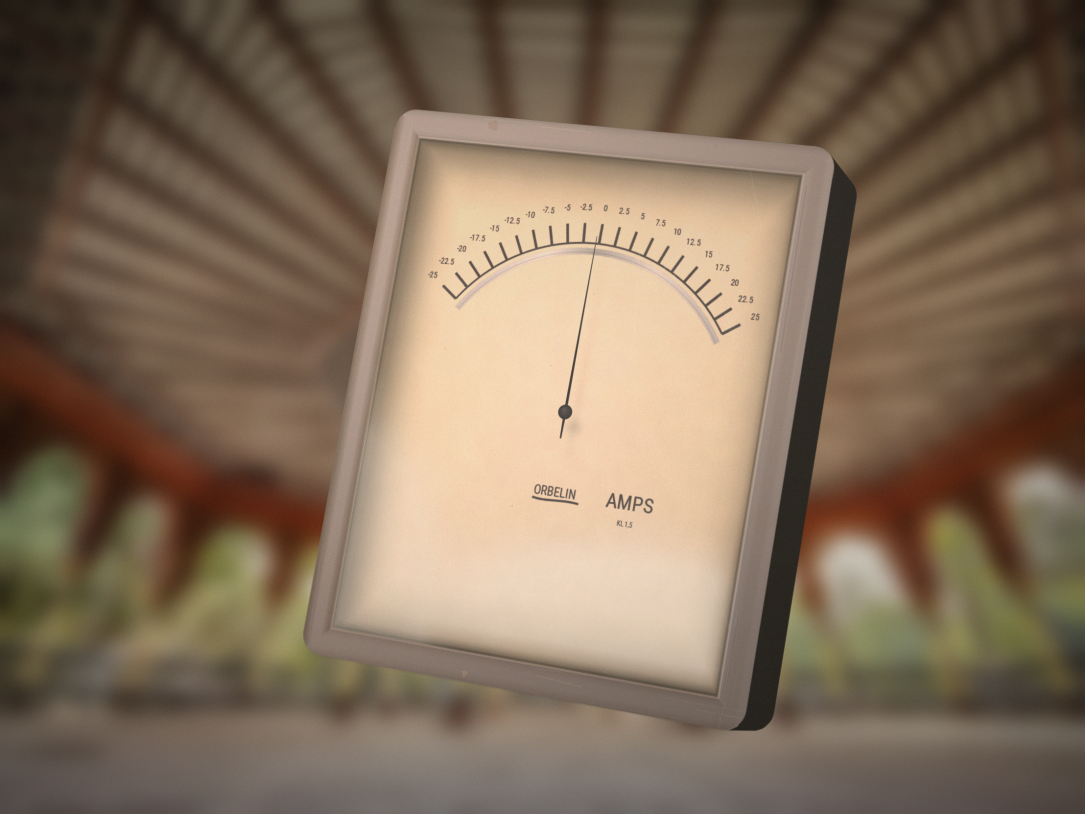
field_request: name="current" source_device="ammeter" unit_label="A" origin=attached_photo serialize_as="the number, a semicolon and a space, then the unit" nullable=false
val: 0; A
